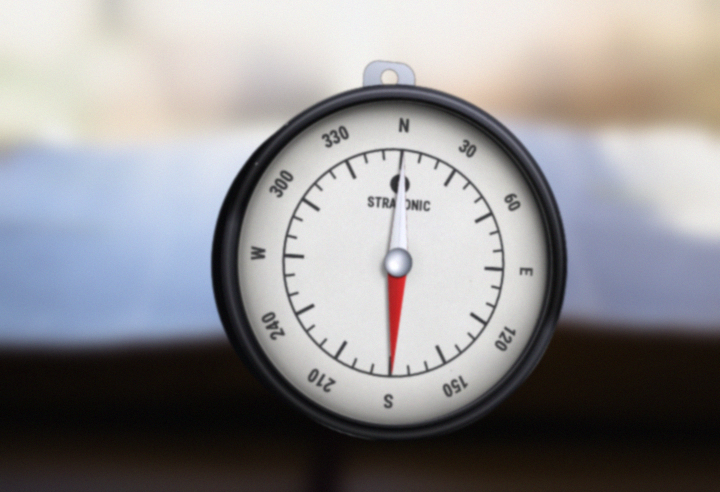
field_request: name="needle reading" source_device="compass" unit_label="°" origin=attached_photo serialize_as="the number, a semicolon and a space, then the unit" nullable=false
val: 180; °
